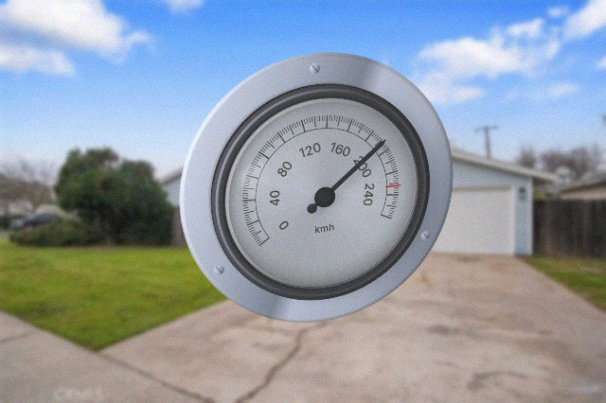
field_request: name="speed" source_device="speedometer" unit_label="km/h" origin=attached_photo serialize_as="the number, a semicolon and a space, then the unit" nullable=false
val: 190; km/h
